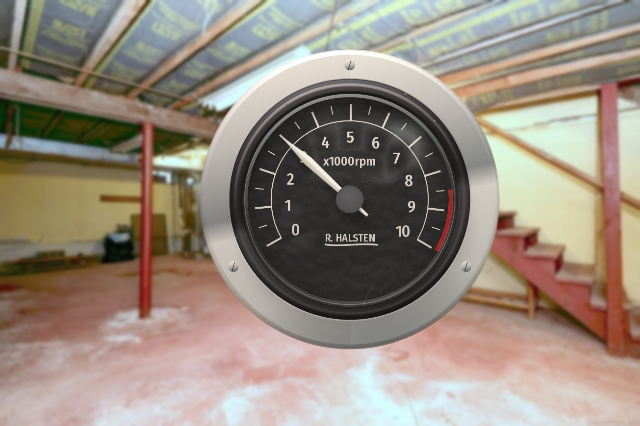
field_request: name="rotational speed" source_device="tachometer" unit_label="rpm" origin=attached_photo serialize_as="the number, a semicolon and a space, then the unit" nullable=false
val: 3000; rpm
